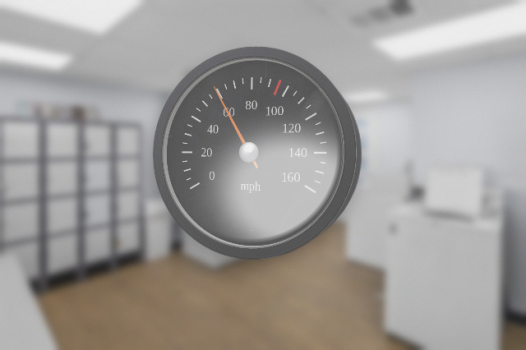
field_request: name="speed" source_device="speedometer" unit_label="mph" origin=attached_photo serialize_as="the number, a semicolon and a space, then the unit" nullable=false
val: 60; mph
